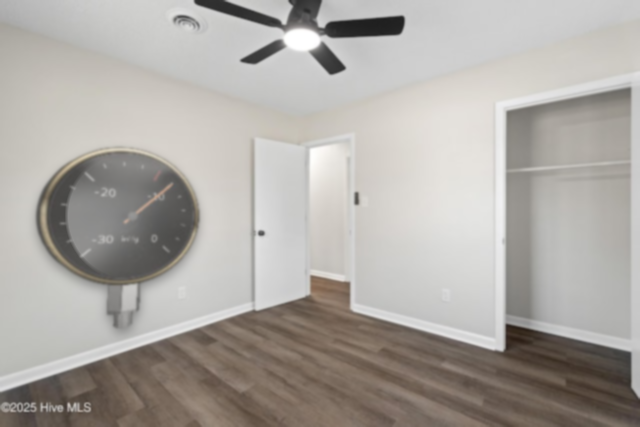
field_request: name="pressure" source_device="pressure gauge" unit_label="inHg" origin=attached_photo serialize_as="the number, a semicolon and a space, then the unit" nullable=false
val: -10; inHg
